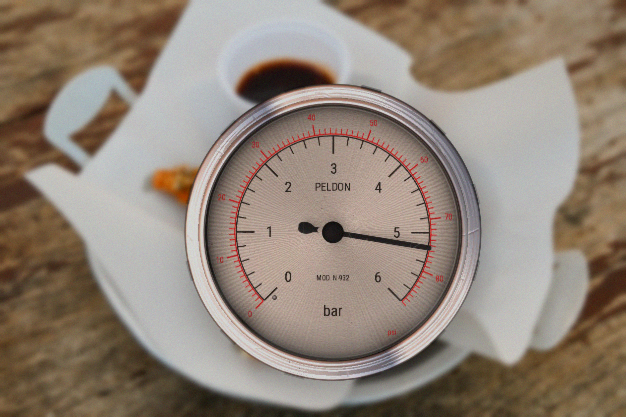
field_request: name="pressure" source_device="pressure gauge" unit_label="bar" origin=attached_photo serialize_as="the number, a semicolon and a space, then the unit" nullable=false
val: 5.2; bar
